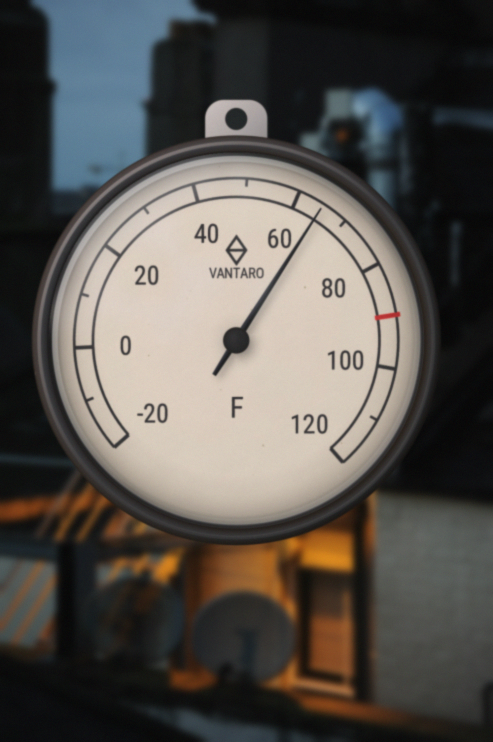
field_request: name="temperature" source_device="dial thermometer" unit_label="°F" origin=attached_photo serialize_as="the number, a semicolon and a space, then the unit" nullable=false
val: 65; °F
